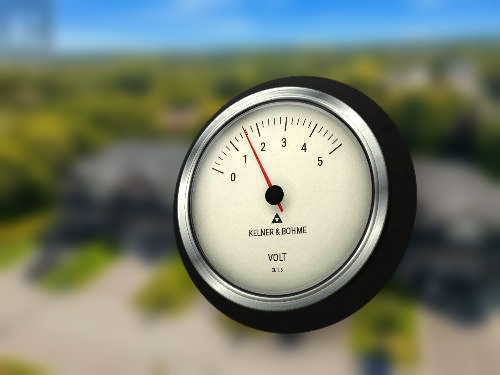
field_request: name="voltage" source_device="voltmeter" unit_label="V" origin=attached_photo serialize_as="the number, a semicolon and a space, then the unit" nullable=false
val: 1.6; V
